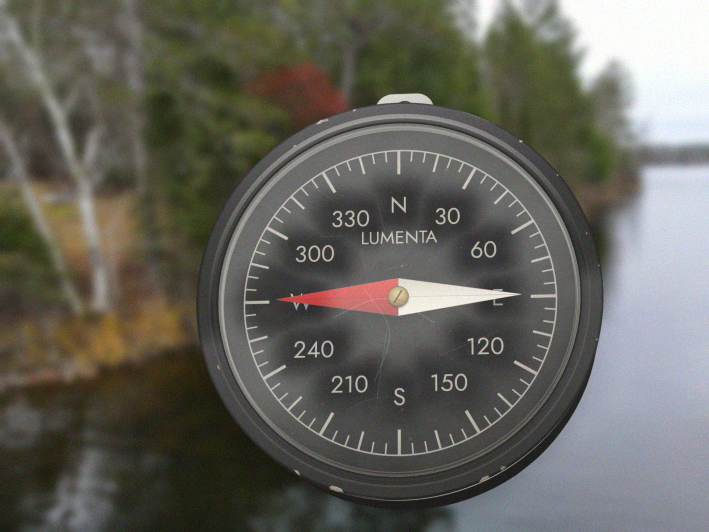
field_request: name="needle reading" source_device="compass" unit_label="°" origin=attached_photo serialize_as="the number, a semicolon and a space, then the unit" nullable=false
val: 270; °
